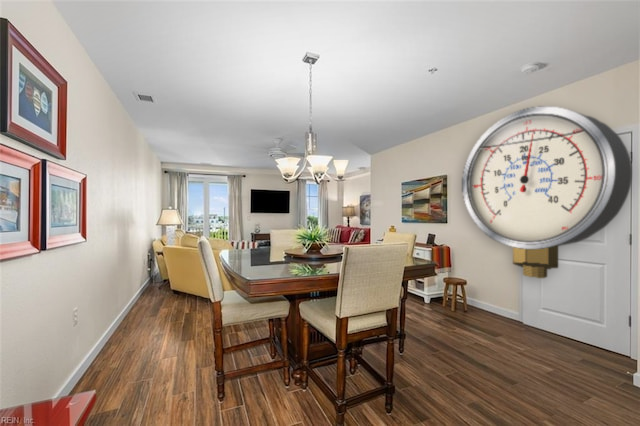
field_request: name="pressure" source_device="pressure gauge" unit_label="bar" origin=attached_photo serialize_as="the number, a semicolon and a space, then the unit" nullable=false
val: 22; bar
